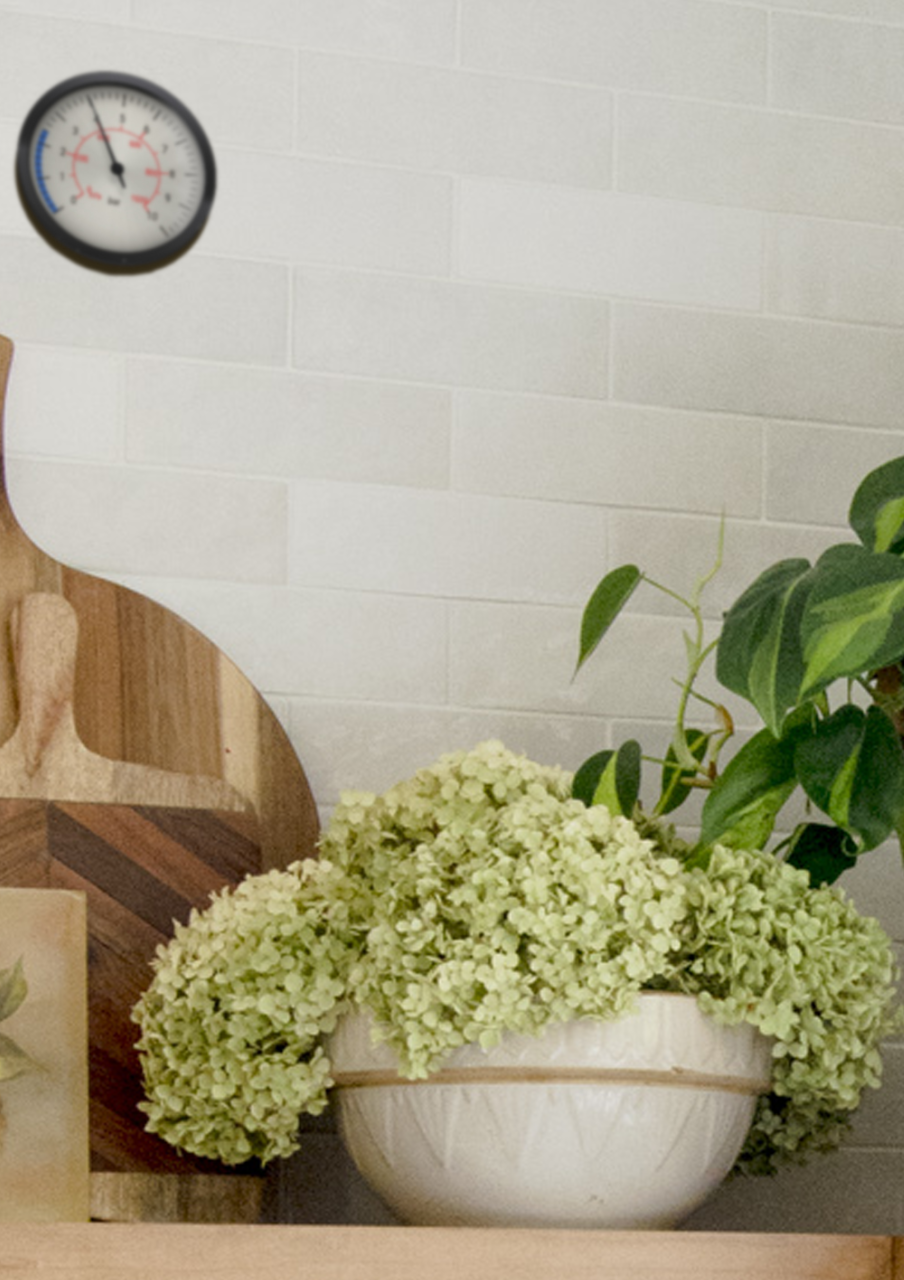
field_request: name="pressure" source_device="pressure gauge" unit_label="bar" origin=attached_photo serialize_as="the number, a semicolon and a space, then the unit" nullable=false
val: 4; bar
